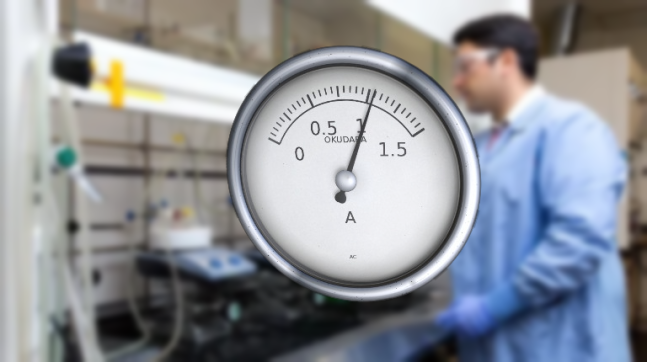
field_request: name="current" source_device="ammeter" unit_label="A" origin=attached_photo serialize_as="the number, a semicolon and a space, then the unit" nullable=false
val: 1.05; A
